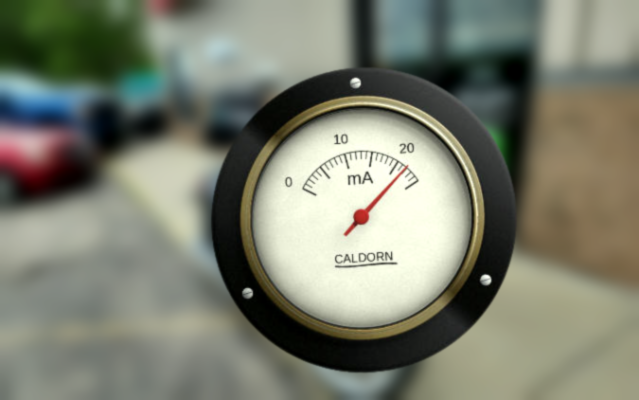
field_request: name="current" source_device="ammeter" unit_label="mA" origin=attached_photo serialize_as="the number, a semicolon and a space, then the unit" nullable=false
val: 22; mA
